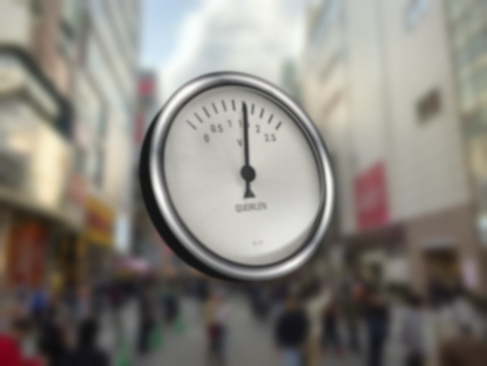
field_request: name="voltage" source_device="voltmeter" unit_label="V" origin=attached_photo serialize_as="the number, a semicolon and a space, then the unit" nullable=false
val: 1.5; V
